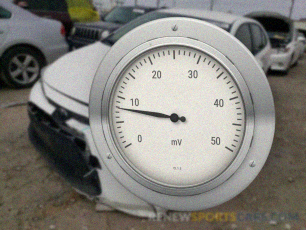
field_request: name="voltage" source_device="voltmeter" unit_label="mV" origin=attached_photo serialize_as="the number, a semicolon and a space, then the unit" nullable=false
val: 8; mV
